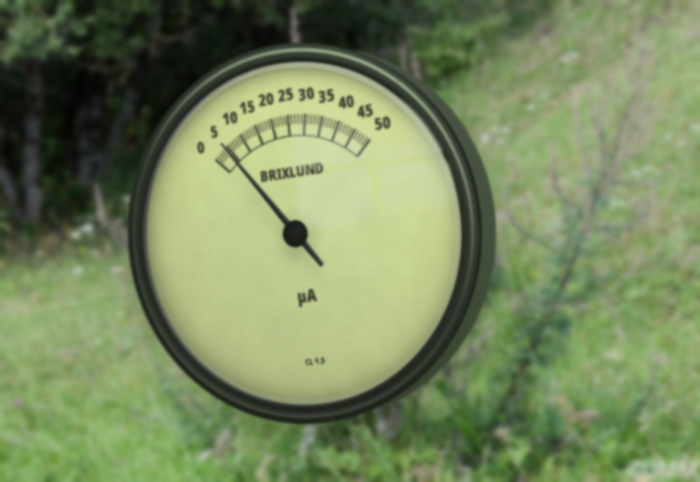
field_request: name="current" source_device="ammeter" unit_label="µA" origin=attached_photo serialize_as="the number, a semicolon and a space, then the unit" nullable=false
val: 5; µA
